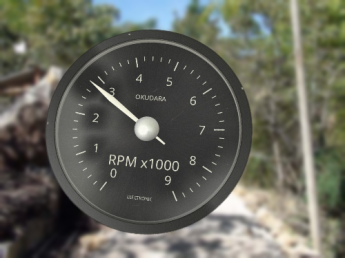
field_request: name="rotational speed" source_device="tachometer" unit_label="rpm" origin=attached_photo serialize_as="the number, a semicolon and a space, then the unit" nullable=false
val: 2800; rpm
